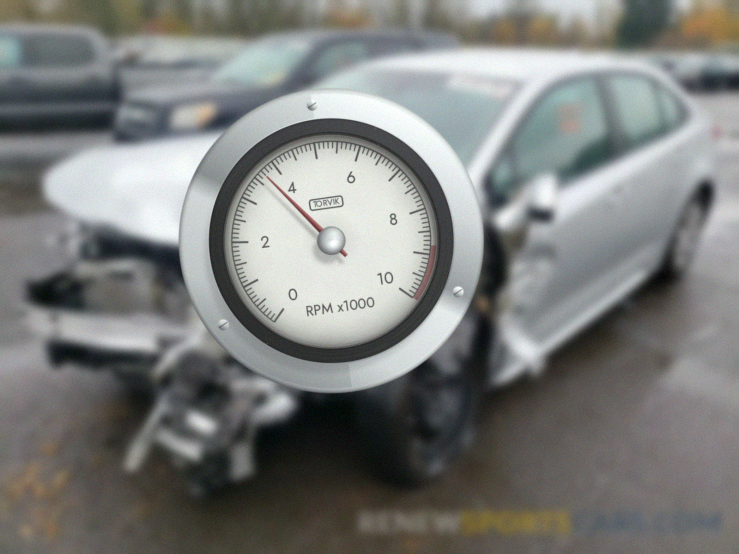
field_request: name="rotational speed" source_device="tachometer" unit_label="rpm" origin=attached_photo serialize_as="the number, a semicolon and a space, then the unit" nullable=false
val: 3700; rpm
